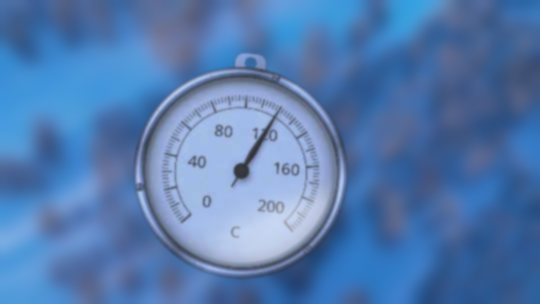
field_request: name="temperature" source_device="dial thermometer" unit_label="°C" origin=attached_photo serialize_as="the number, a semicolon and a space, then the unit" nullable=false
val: 120; °C
